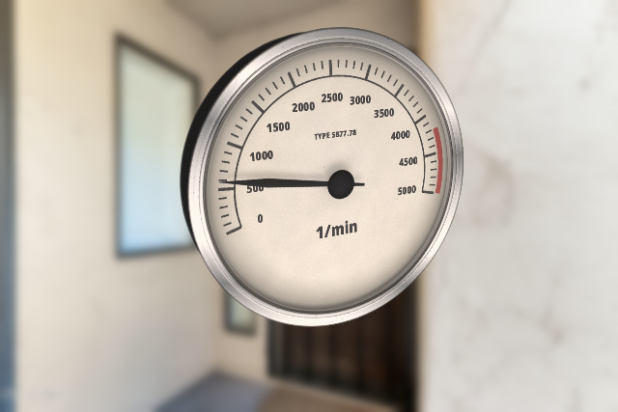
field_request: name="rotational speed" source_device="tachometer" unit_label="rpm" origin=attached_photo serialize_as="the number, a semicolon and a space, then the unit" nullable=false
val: 600; rpm
